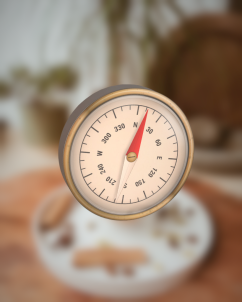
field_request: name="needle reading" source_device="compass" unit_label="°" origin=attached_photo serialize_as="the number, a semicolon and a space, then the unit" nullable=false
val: 10; °
